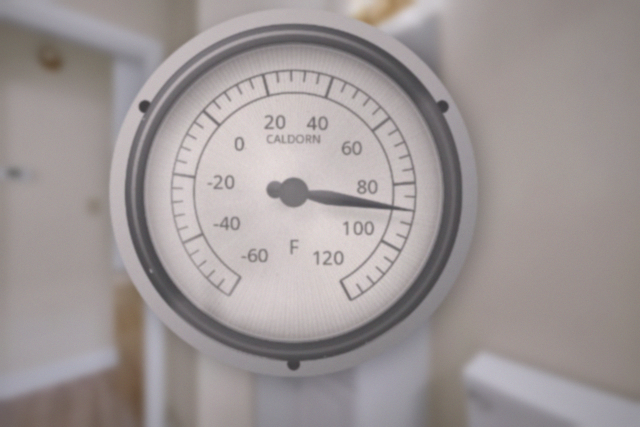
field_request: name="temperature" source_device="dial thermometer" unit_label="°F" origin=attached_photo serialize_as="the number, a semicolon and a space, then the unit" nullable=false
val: 88; °F
